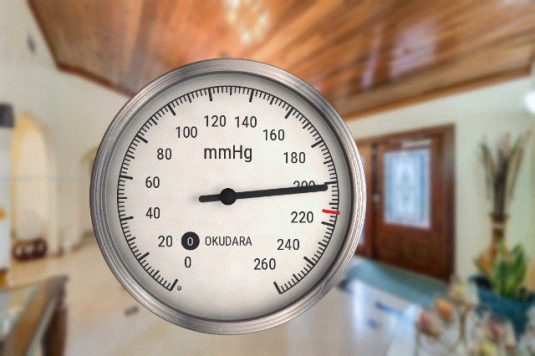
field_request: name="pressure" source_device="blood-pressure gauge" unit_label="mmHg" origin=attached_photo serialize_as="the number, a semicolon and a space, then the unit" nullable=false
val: 202; mmHg
